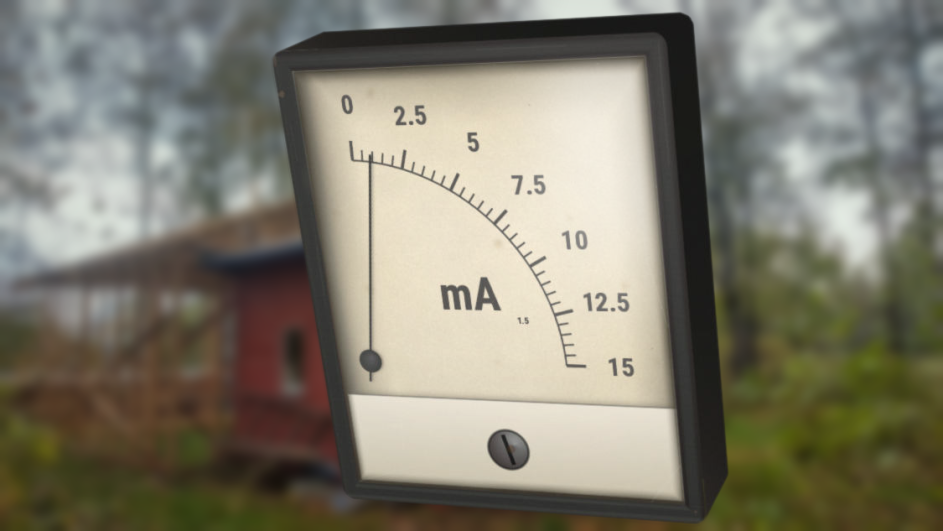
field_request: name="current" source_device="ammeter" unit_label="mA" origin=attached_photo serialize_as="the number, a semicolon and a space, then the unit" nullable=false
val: 1; mA
